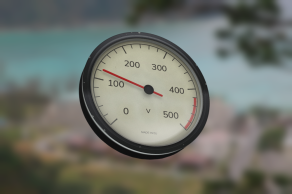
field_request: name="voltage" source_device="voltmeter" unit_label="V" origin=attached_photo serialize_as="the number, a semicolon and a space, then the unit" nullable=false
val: 120; V
